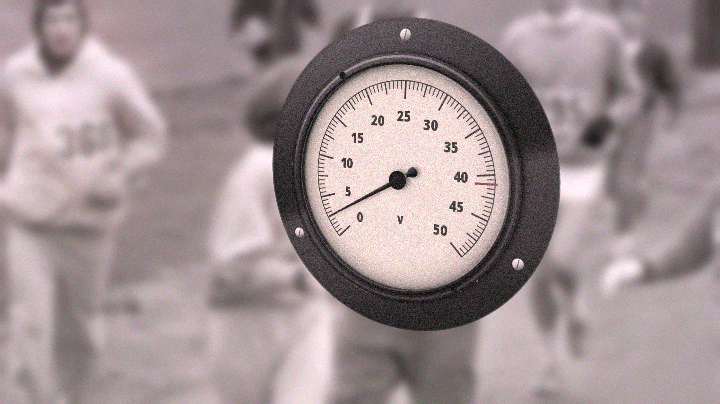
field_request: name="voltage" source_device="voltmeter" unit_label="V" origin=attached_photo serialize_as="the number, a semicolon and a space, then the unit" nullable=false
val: 2.5; V
